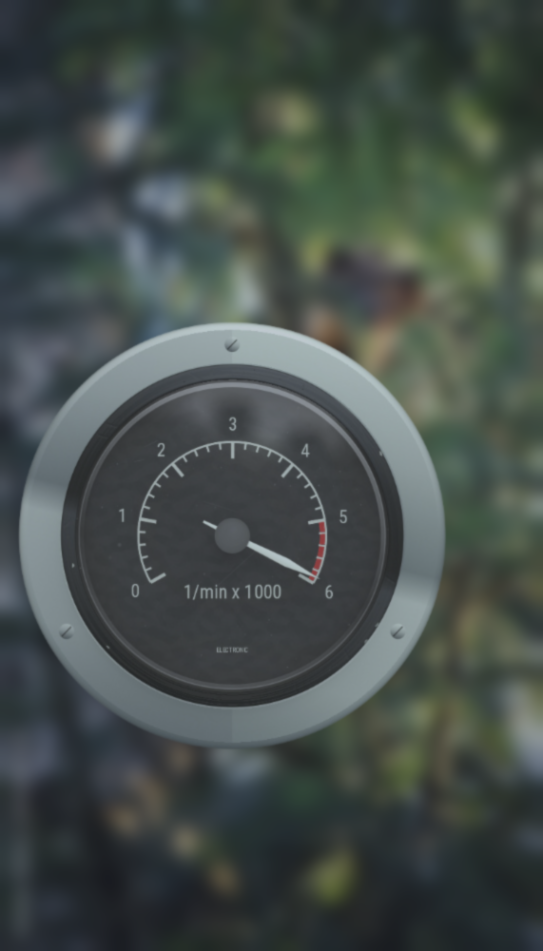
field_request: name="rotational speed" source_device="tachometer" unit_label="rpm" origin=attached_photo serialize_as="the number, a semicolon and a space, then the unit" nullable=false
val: 5900; rpm
